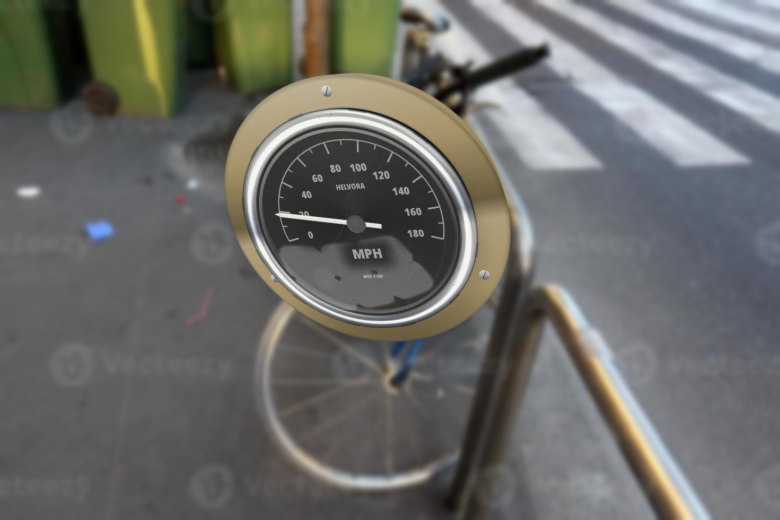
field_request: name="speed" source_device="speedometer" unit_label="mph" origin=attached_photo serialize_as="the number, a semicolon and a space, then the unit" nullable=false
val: 20; mph
